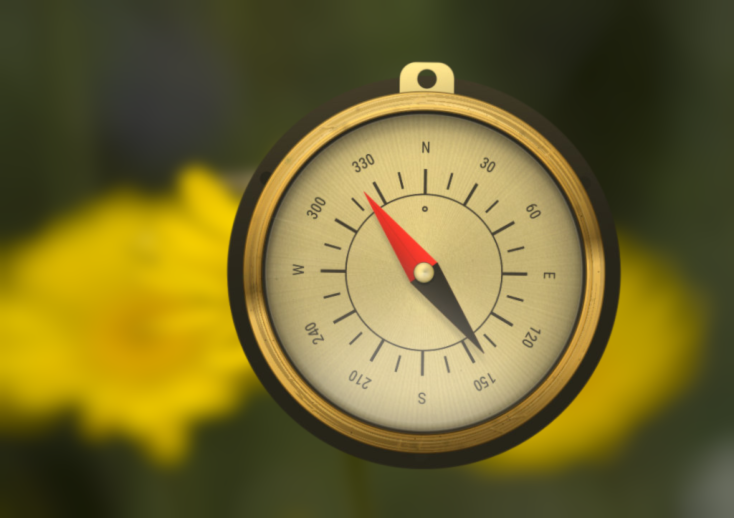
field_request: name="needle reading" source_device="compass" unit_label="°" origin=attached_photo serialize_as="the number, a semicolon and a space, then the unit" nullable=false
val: 322.5; °
